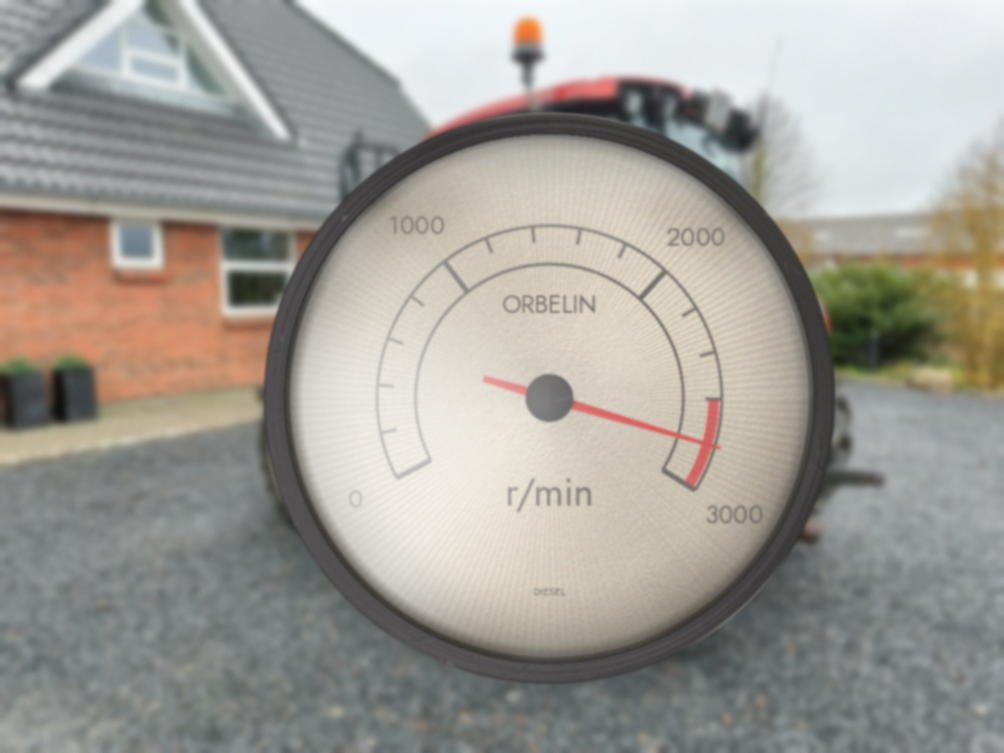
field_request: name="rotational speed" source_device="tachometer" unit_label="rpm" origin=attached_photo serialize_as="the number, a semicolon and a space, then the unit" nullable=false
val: 2800; rpm
